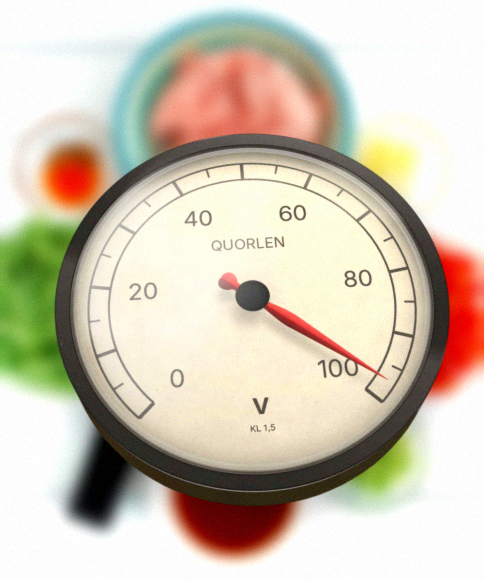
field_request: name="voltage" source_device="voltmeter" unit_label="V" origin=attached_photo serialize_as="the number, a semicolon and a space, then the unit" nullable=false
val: 97.5; V
